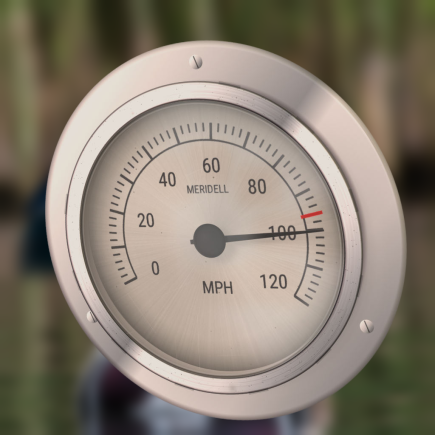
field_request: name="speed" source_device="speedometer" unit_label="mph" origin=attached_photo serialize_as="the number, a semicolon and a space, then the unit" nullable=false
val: 100; mph
